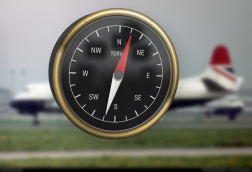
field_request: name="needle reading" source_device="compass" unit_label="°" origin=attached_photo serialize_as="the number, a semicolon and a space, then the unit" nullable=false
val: 15; °
